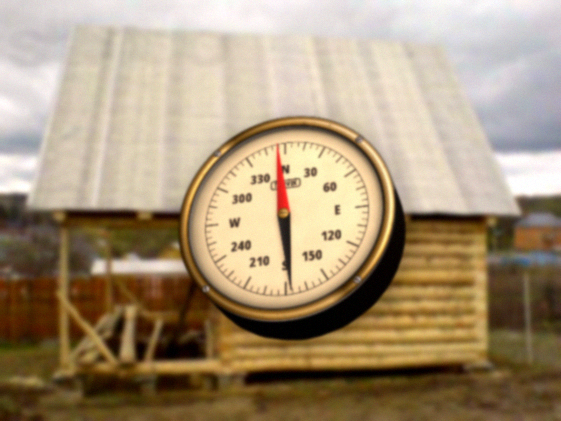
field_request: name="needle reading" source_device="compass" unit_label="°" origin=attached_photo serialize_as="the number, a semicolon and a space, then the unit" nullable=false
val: 355; °
